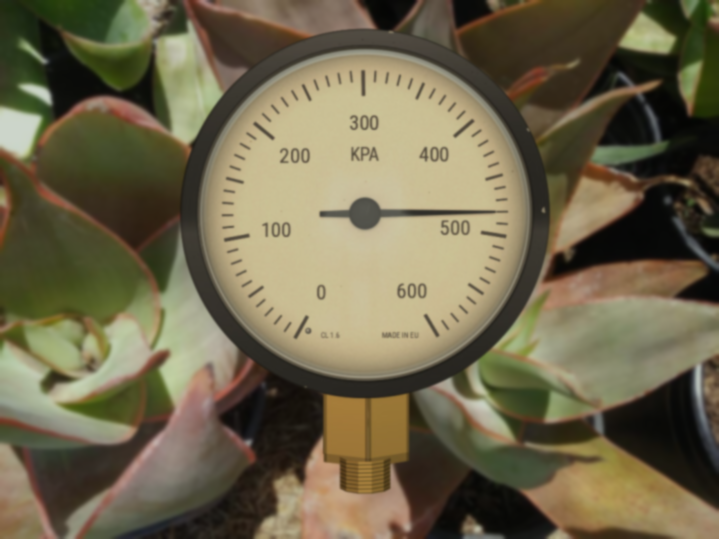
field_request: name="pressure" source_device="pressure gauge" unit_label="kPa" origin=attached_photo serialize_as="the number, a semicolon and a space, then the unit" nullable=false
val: 480; kPa
